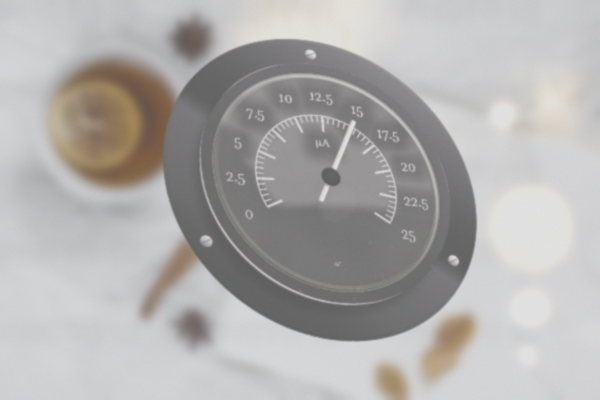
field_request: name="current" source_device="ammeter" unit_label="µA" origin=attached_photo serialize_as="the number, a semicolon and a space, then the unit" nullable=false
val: 15; µA
